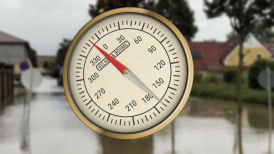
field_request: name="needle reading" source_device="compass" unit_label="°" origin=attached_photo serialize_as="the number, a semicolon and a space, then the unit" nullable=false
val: 350; °
